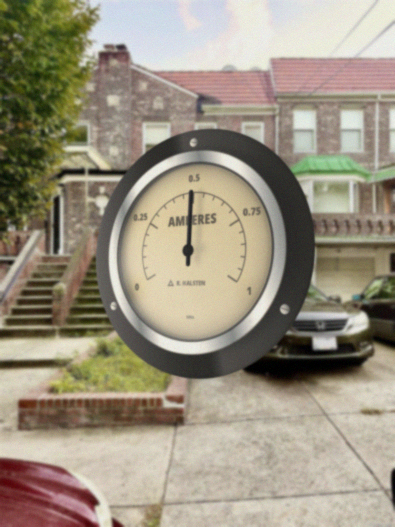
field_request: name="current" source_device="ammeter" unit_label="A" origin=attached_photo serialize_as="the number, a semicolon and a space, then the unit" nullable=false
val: 0.5; A
